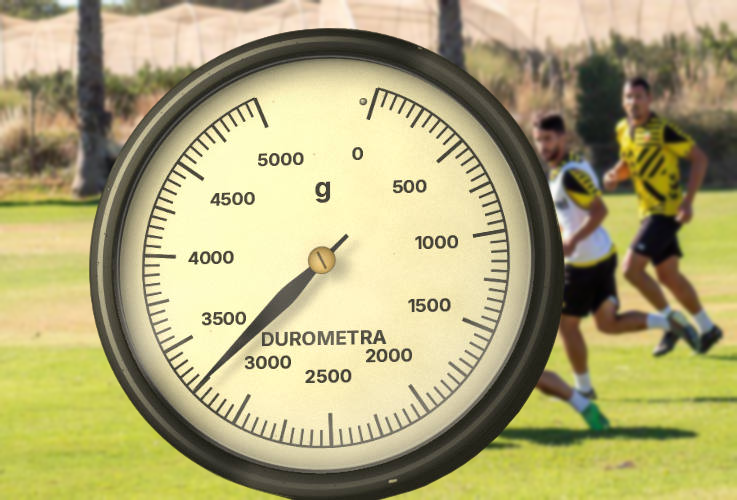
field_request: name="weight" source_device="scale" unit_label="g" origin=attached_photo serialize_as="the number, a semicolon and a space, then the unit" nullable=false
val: 3250; g
